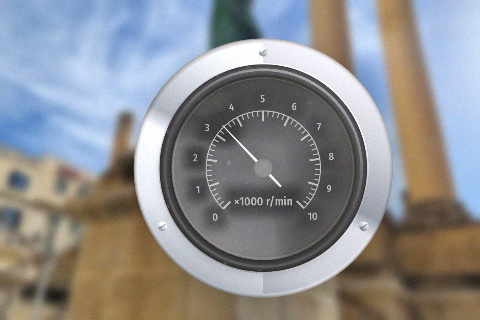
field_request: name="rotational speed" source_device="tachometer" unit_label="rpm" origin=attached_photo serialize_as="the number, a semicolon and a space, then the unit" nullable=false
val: 3400; rpm
